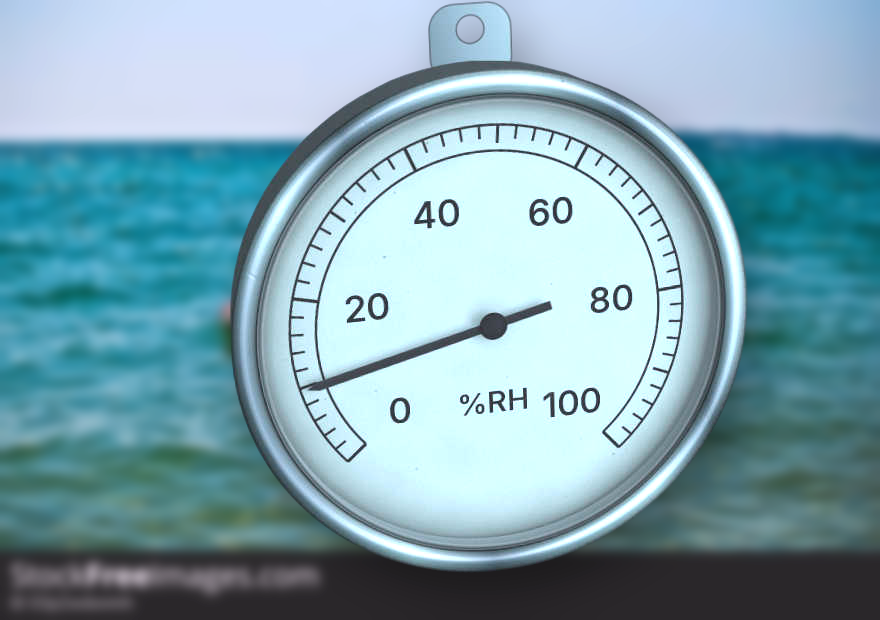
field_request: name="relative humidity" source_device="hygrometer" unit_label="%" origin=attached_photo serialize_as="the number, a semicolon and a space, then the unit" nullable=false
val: 10; %
